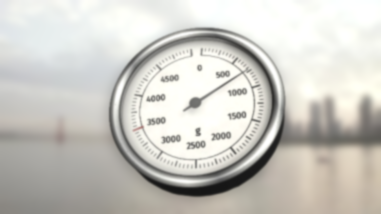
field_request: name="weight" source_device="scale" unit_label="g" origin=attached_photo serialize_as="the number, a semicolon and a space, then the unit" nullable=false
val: 750; g
